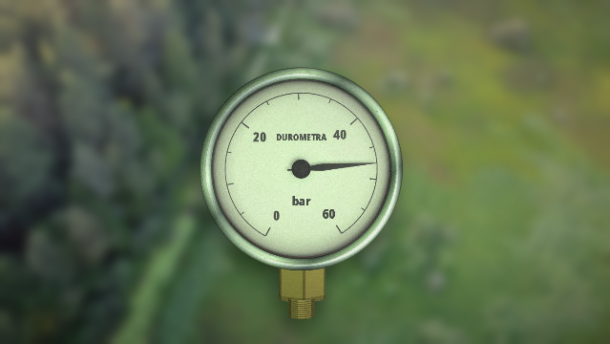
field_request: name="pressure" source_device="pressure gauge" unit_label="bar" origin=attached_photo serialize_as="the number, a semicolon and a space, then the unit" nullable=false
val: 47.5; bar
